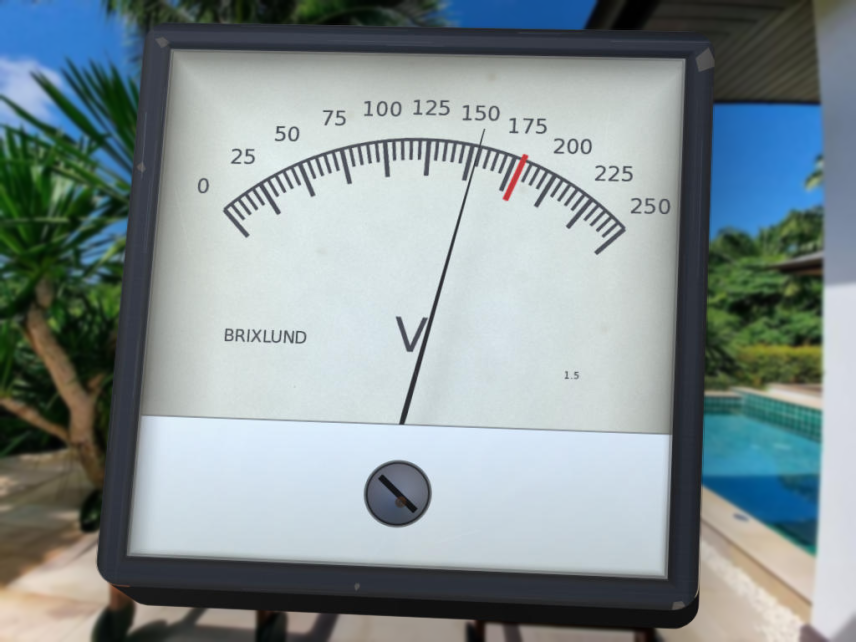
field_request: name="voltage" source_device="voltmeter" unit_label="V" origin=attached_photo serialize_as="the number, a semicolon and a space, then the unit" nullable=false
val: 155; V
